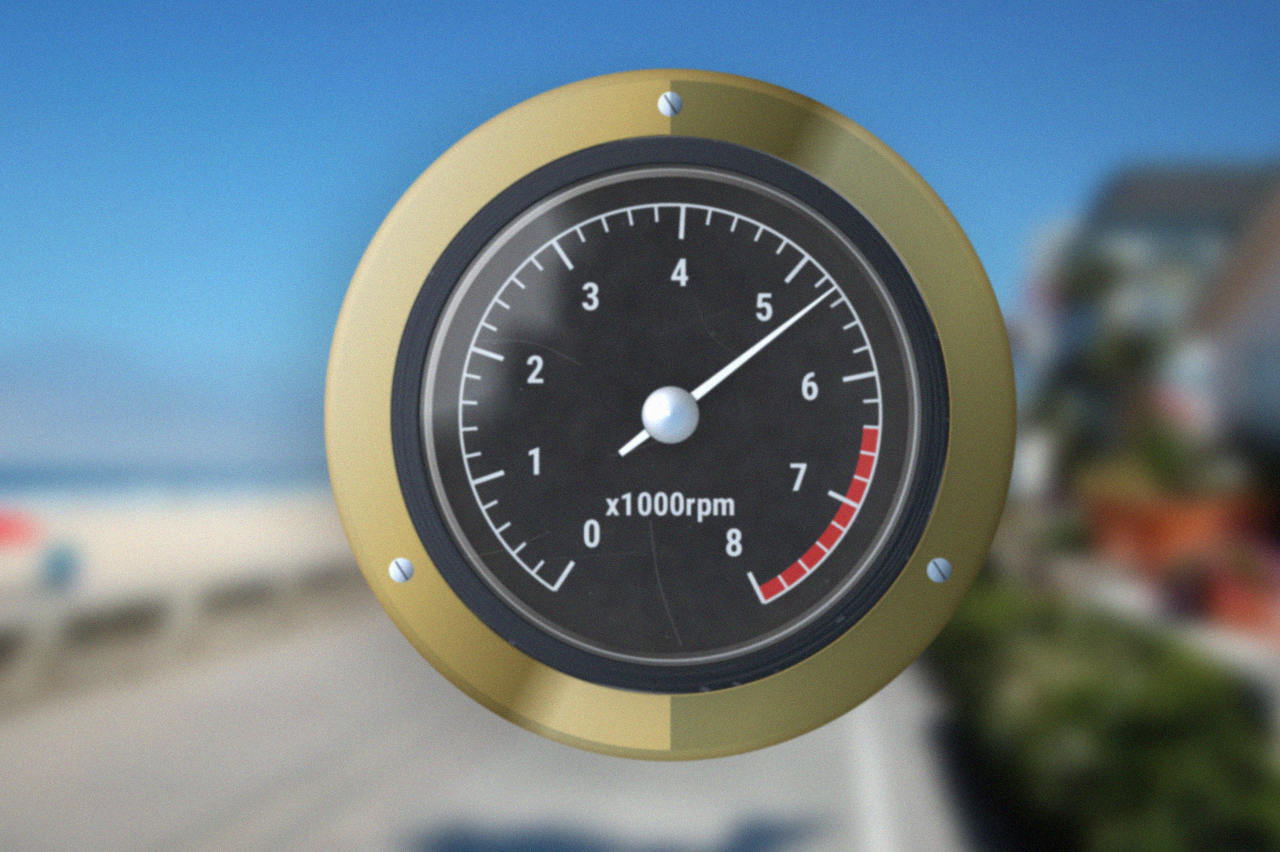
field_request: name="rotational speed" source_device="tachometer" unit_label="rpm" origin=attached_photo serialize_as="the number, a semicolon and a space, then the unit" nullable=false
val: 5300; rpm
